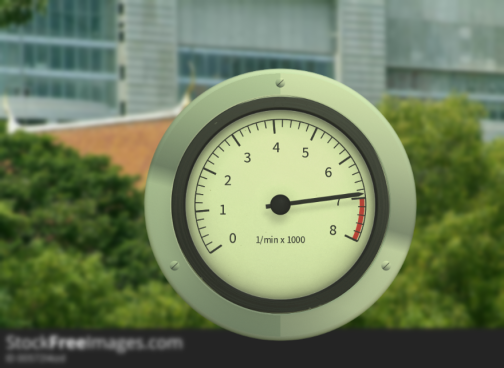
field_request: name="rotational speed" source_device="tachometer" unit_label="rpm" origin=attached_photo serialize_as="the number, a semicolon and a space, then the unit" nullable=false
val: 6900; rpm
